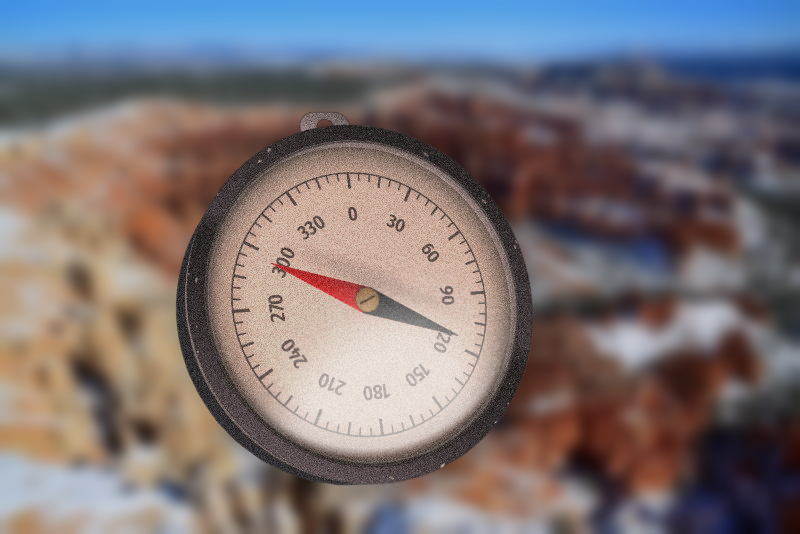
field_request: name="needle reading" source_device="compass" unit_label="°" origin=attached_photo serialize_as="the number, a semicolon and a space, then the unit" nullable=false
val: 295; °
